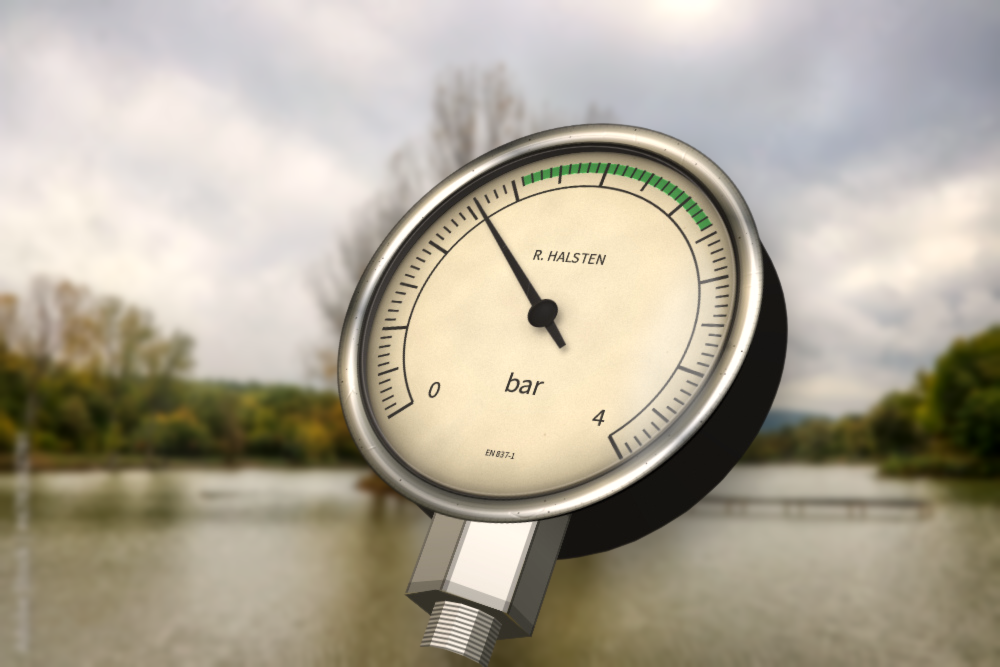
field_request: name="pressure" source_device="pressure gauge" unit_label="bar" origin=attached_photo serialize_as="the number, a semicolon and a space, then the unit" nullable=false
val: 1.3; bar
